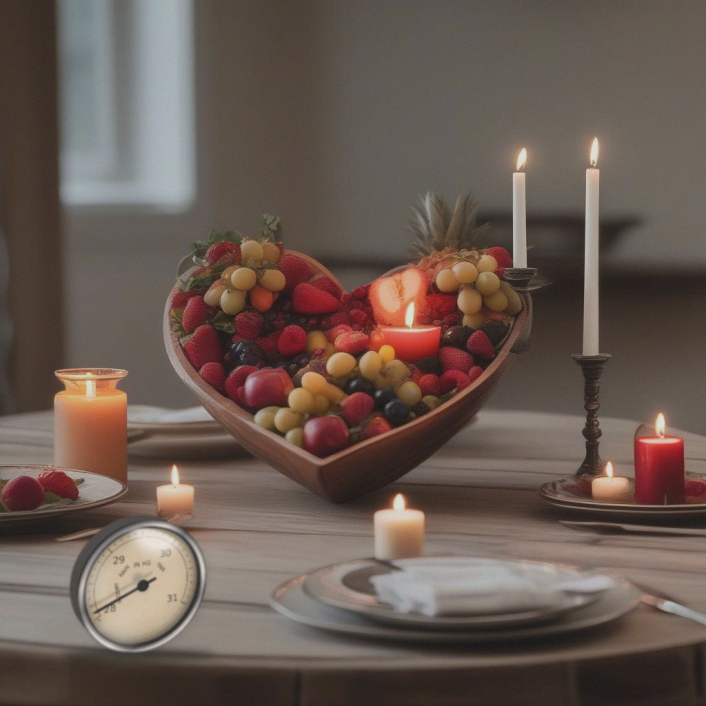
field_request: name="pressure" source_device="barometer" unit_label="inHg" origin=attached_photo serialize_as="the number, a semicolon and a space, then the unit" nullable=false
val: 28.1; inHg
